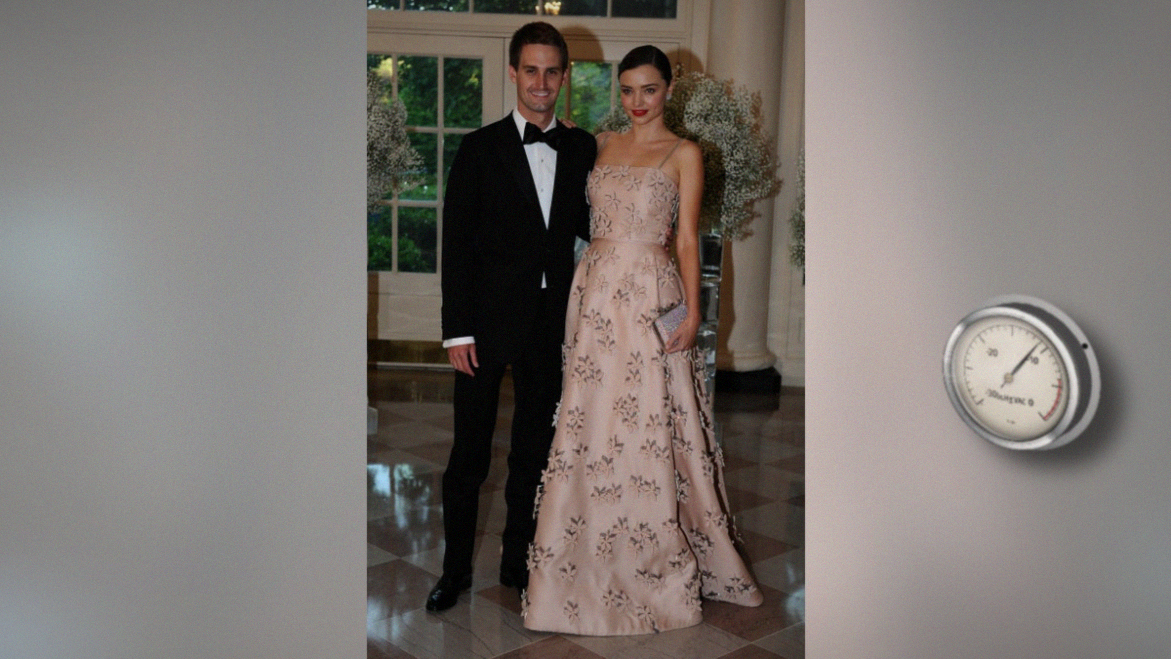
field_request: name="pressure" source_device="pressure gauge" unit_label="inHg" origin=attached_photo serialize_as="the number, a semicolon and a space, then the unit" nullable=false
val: -11; inHg
